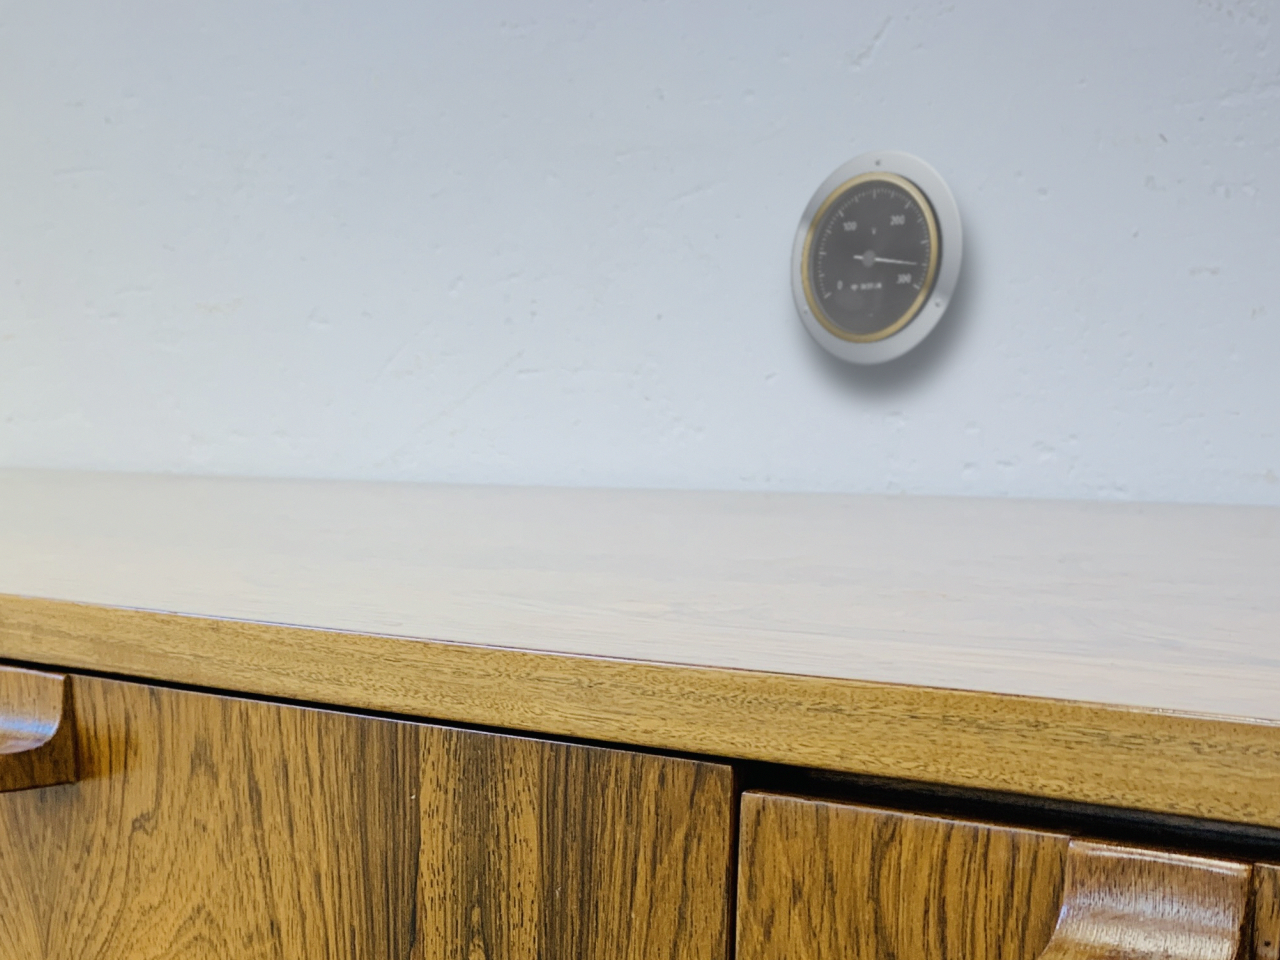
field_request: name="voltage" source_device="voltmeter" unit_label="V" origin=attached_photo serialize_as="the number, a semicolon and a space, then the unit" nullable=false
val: 275; V
